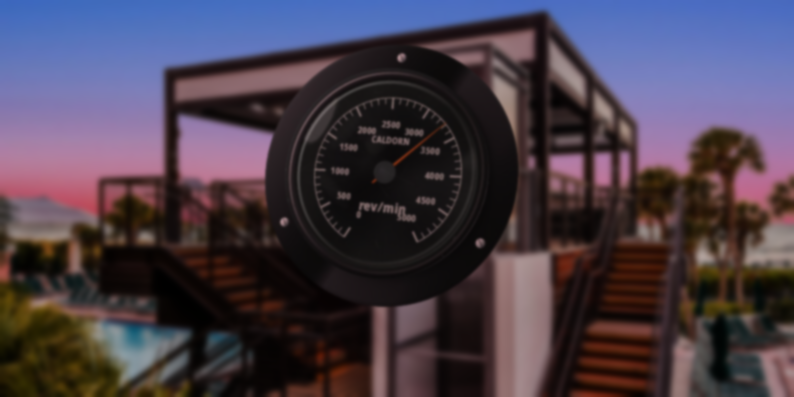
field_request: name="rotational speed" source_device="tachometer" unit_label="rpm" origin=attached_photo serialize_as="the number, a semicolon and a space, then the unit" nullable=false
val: 3300; rpm
